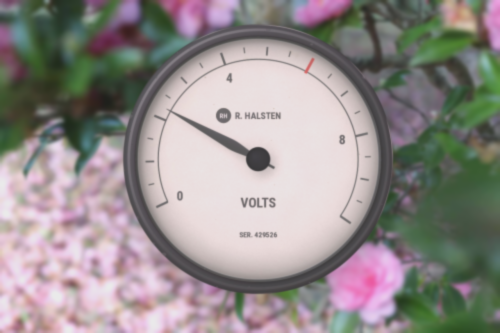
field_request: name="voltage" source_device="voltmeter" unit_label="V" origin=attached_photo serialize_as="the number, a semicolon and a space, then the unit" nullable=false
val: 2.25; V
